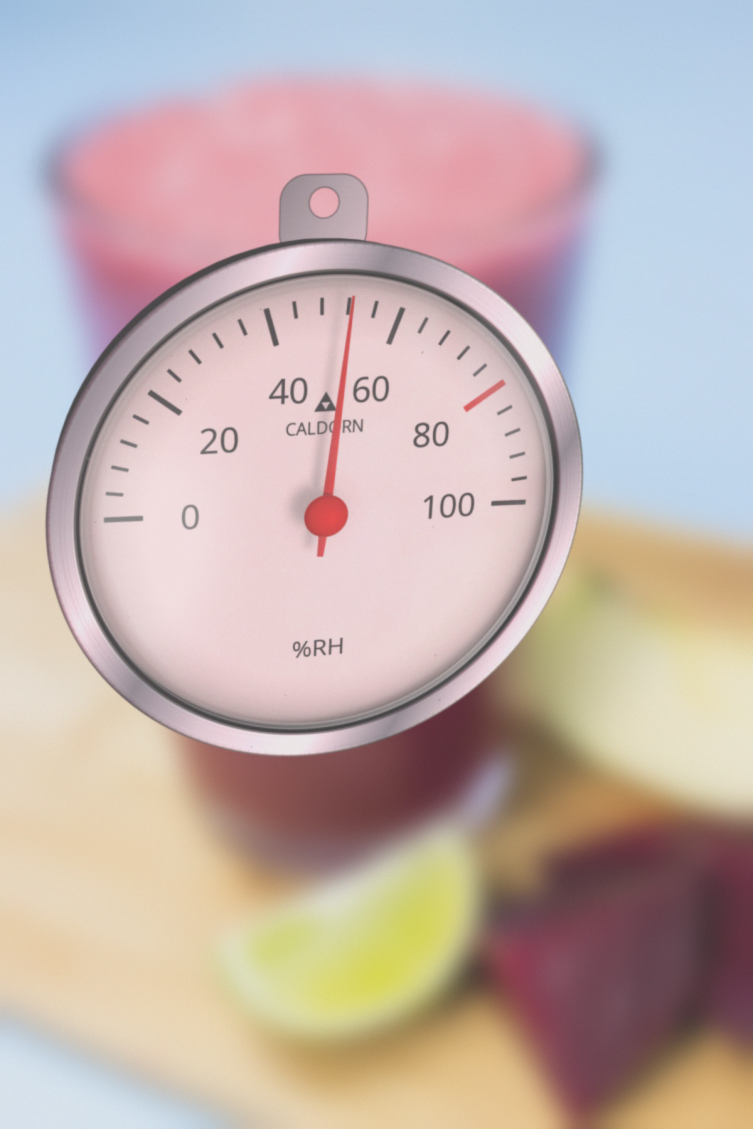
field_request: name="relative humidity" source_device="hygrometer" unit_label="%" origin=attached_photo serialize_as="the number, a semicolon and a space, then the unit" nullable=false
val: 52; %
